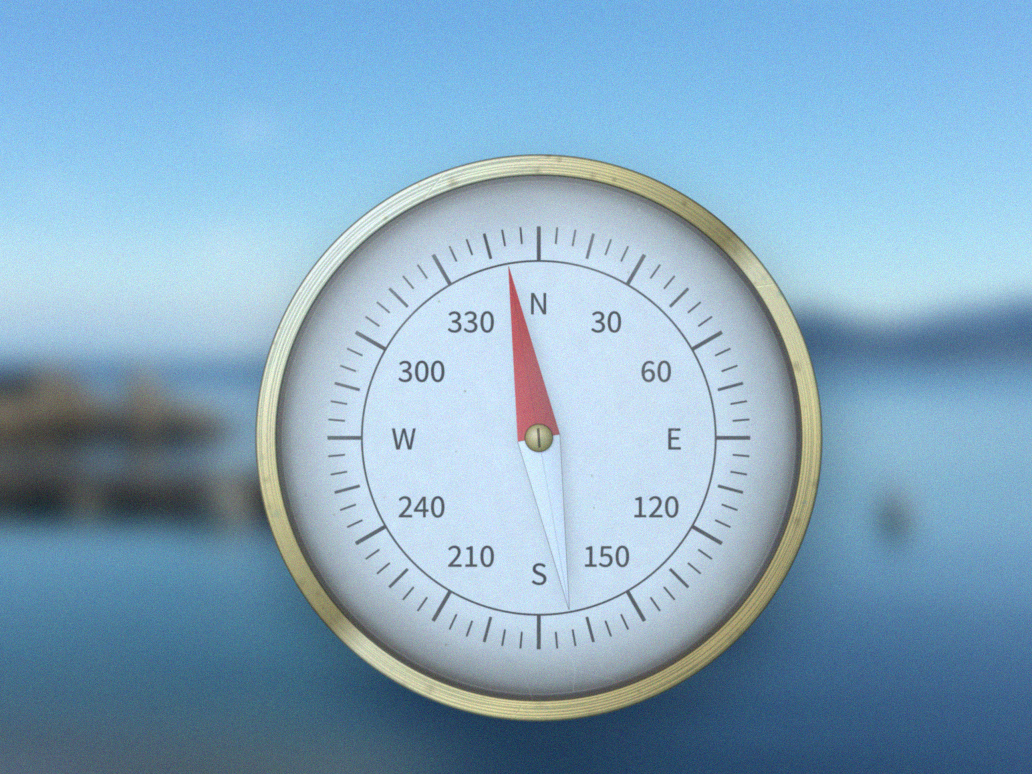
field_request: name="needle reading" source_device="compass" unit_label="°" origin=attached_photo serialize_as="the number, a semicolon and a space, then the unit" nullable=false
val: 350; °
